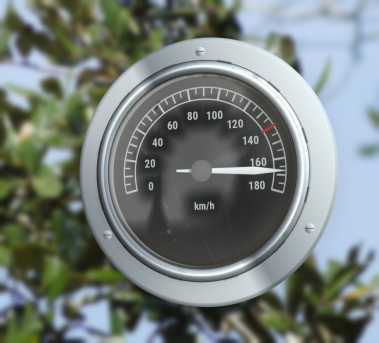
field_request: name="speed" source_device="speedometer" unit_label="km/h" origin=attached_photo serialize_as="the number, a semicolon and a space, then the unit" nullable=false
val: 167.5; km/h
